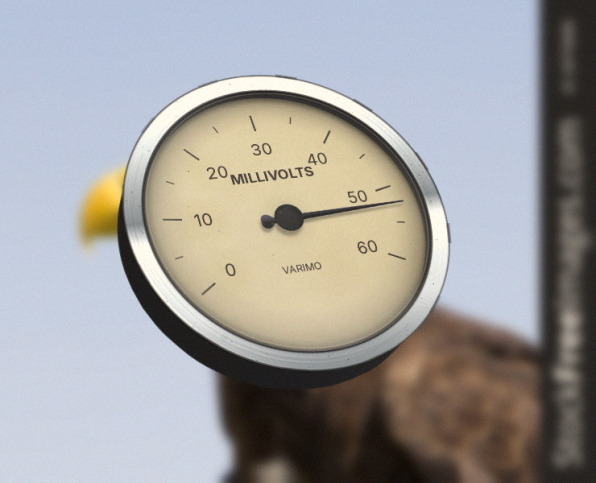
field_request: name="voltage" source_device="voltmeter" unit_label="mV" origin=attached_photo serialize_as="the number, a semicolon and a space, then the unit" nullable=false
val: 52.5; mV
